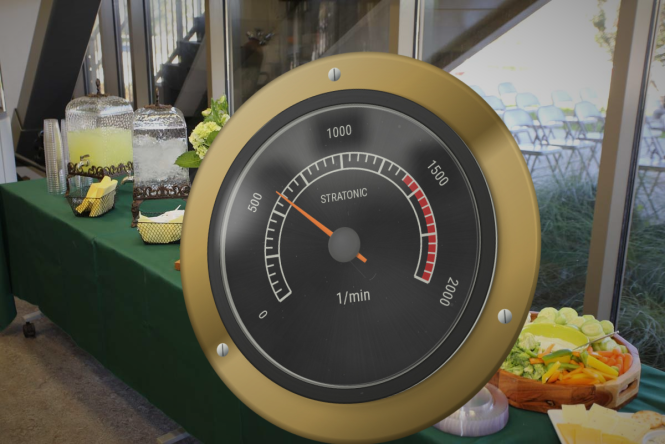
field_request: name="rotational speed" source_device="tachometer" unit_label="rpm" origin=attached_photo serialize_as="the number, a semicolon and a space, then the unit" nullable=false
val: 600; rpm
